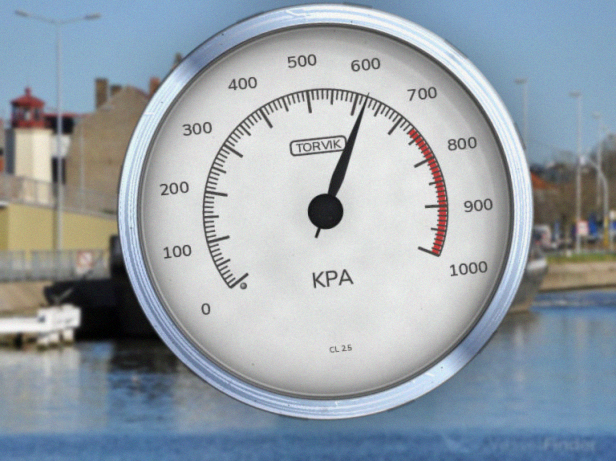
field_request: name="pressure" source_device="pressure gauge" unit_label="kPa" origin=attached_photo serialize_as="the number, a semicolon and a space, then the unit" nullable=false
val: 620; kPa
